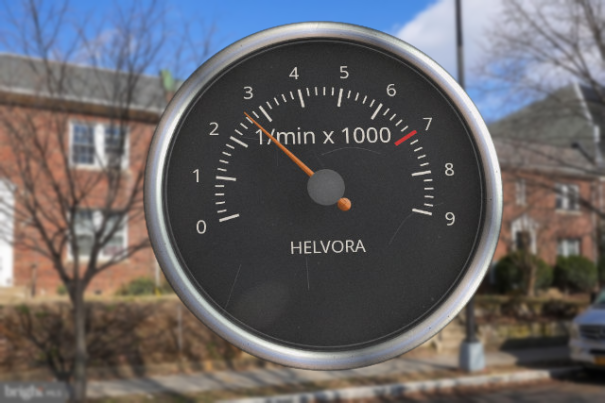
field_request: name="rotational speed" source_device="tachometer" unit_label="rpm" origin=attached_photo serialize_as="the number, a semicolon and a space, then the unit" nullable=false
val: 2600; rpm
